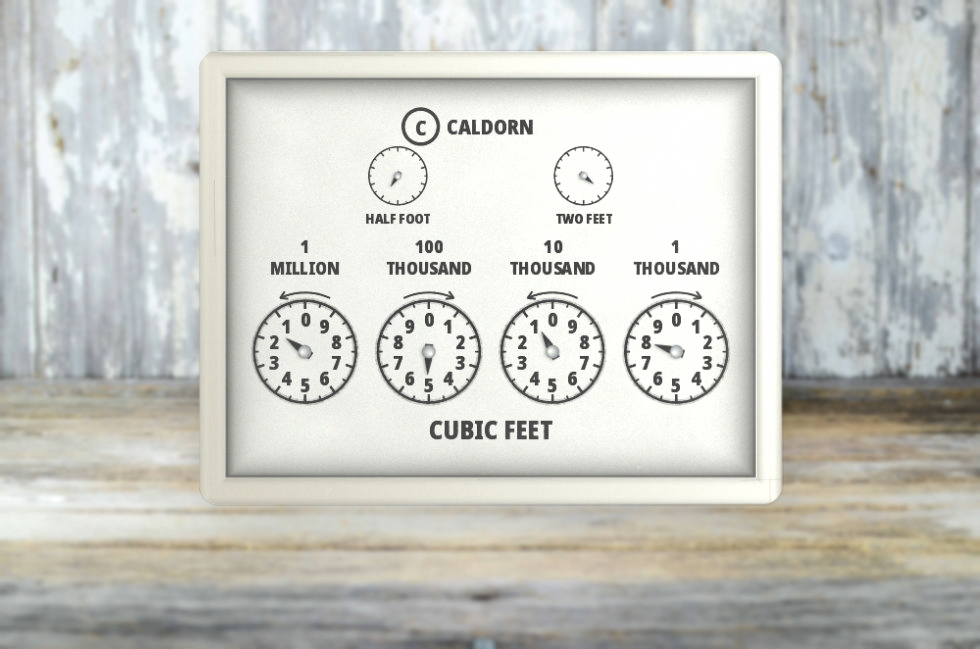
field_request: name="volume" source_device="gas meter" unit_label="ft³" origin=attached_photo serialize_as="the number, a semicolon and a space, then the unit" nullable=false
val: 150800; ft³
